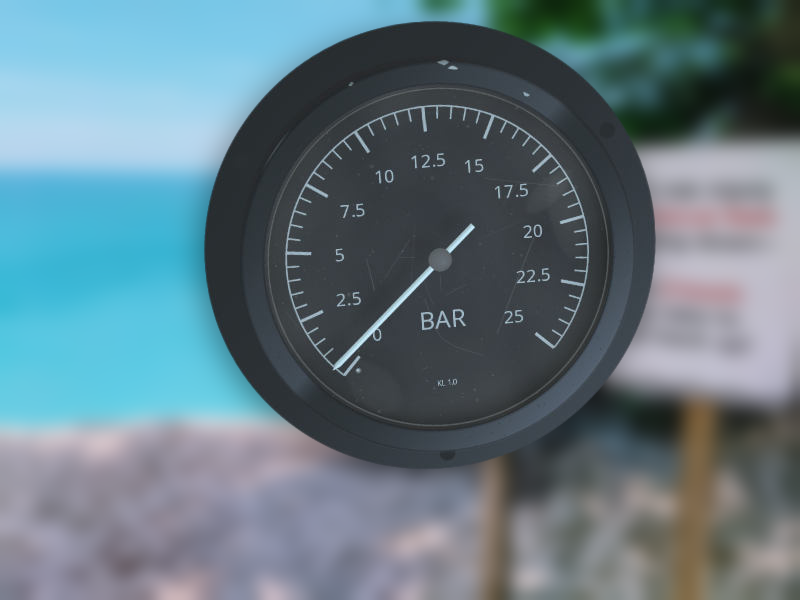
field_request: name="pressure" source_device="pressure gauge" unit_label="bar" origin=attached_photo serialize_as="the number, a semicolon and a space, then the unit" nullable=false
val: 0.5; bar
